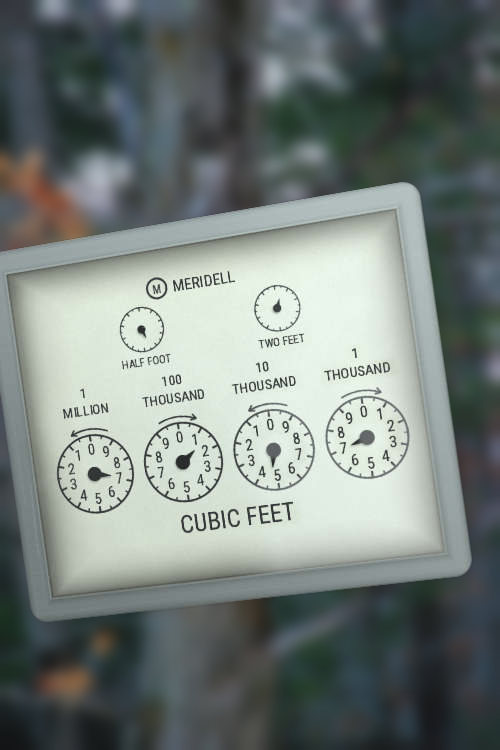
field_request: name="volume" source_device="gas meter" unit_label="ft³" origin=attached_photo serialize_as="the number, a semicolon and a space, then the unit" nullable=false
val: 714700; ft³
